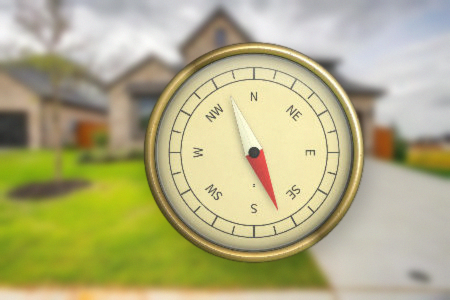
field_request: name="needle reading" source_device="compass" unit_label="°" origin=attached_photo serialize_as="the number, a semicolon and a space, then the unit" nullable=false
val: 157.5; °
